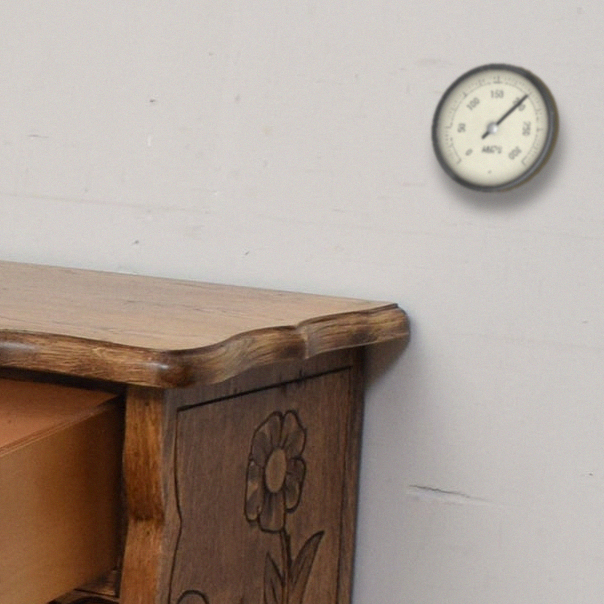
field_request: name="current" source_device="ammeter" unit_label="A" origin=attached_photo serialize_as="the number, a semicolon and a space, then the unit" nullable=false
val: 200; A
